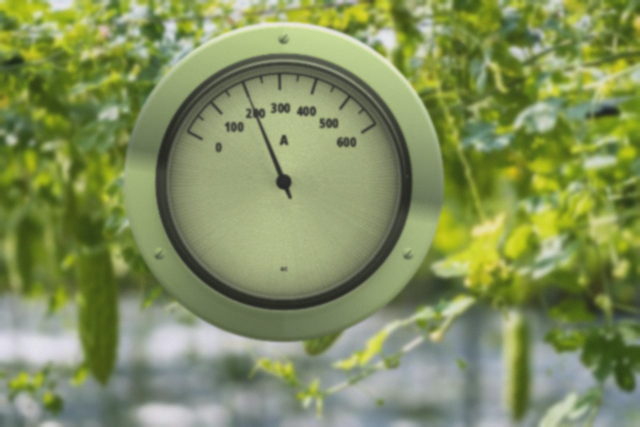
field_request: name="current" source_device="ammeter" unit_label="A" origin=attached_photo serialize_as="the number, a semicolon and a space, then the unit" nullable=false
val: 200; A
